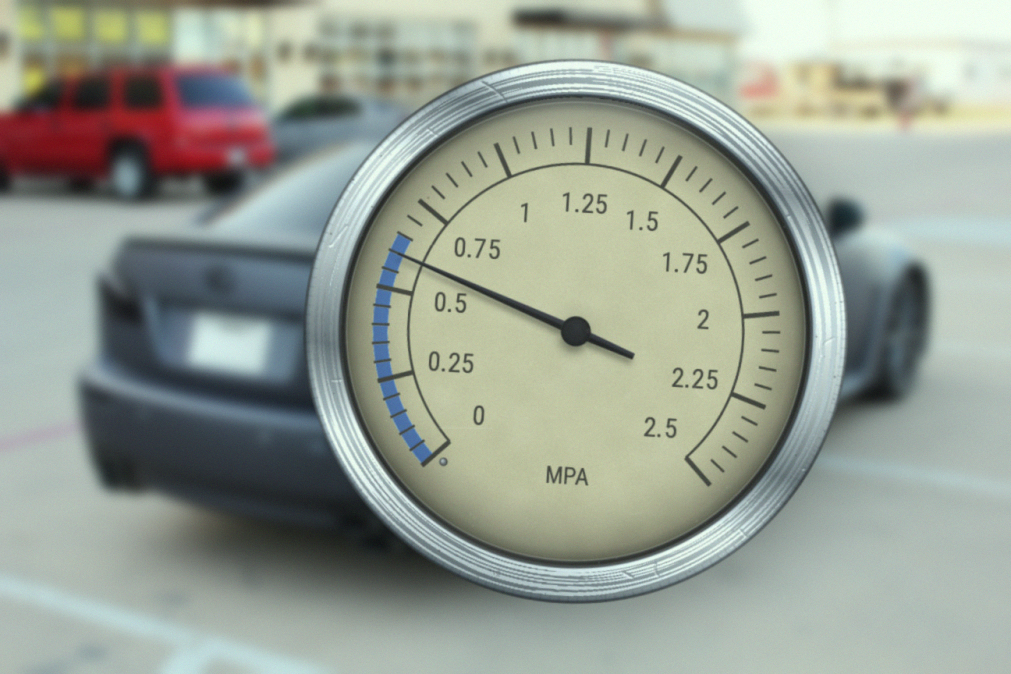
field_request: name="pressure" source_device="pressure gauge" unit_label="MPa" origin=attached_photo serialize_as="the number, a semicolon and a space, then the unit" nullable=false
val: 0.6; MPa
